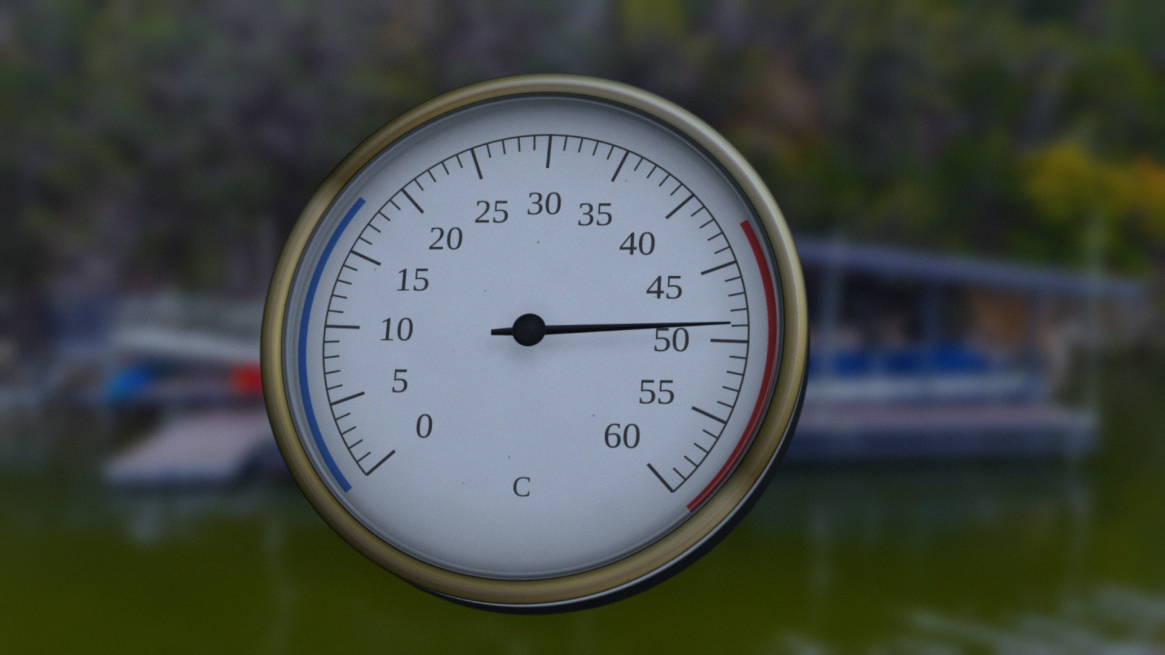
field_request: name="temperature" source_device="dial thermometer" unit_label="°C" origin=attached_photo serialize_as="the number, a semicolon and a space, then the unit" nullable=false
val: 49; °C
